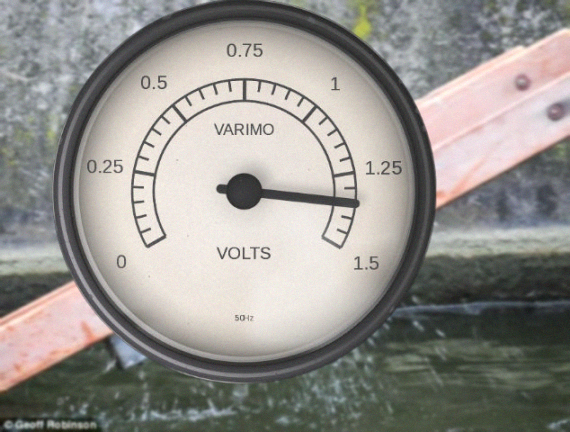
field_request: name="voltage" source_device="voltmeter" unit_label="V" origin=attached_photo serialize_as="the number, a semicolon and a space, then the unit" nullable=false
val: 1.35; V
